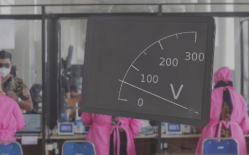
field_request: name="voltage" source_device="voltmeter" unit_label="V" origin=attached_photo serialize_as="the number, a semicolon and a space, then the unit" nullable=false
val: 50; V
